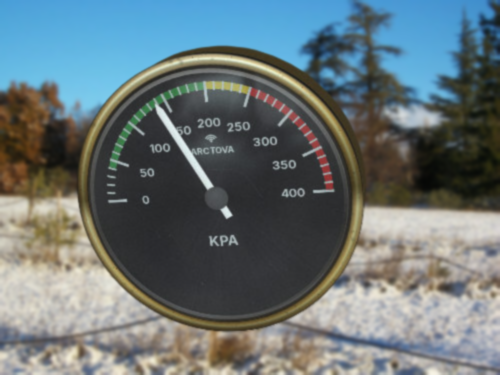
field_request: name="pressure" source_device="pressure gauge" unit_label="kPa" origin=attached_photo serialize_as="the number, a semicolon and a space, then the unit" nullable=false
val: 140; kPa
